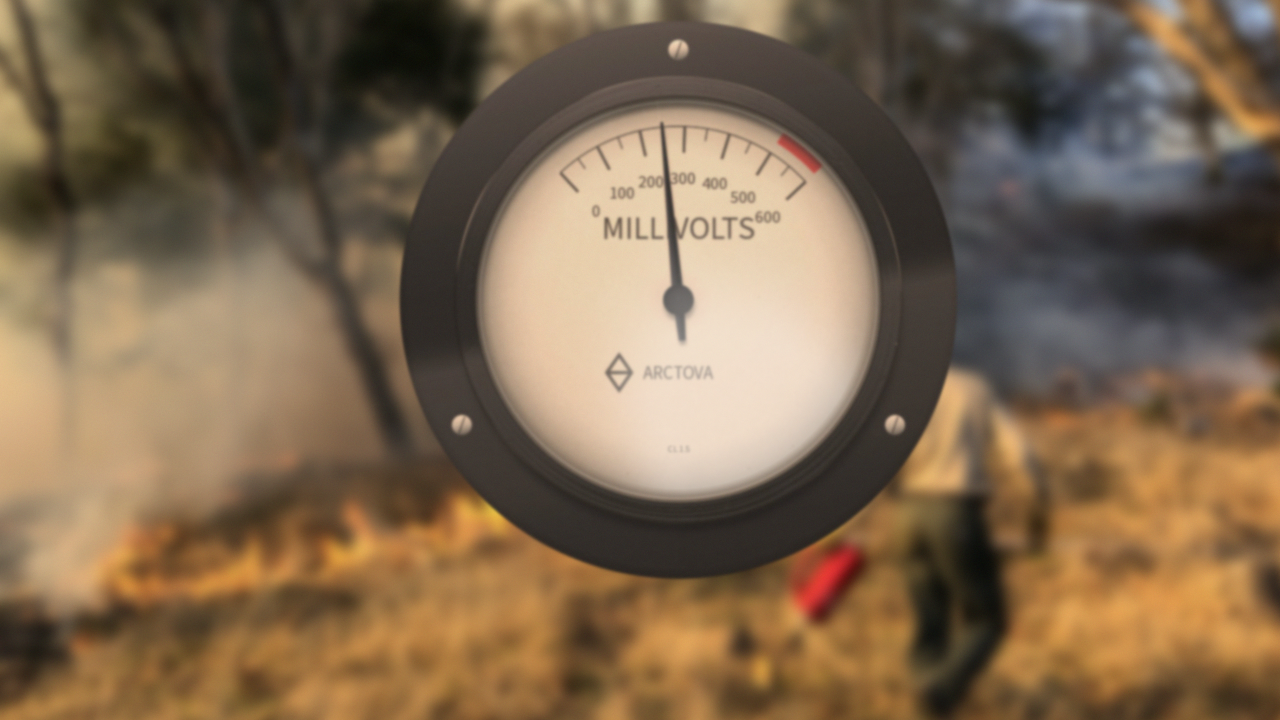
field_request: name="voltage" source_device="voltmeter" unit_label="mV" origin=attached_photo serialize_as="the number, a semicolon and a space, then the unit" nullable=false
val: 250; mV
